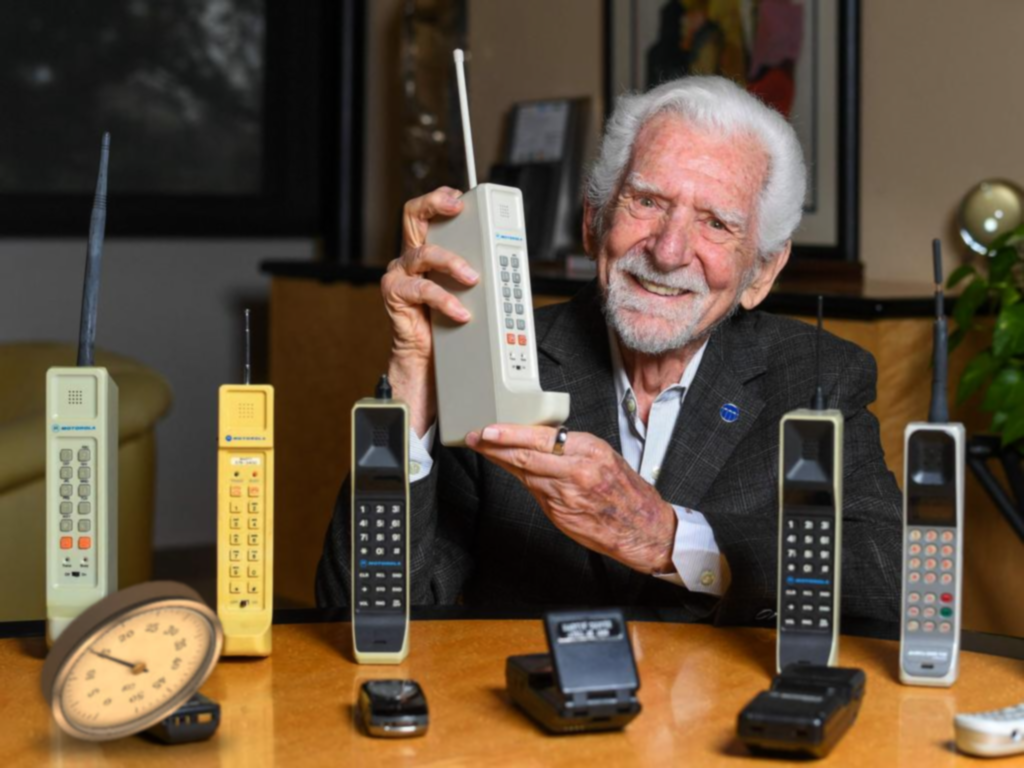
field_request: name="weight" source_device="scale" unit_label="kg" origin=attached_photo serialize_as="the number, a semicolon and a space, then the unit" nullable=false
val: 15; kg
